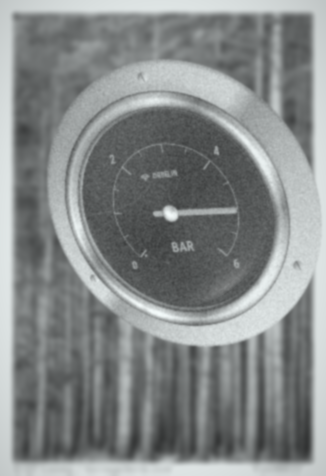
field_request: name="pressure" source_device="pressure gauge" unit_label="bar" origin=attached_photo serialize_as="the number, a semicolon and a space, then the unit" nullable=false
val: 5; bar
